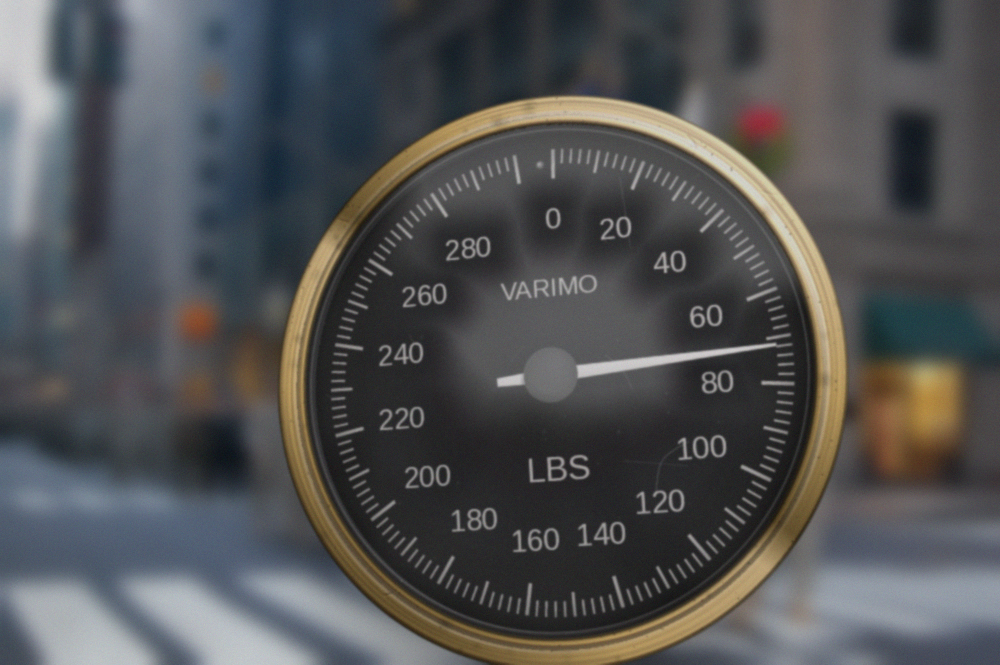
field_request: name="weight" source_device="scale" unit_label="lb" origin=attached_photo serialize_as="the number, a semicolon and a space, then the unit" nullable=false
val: 72; lb
